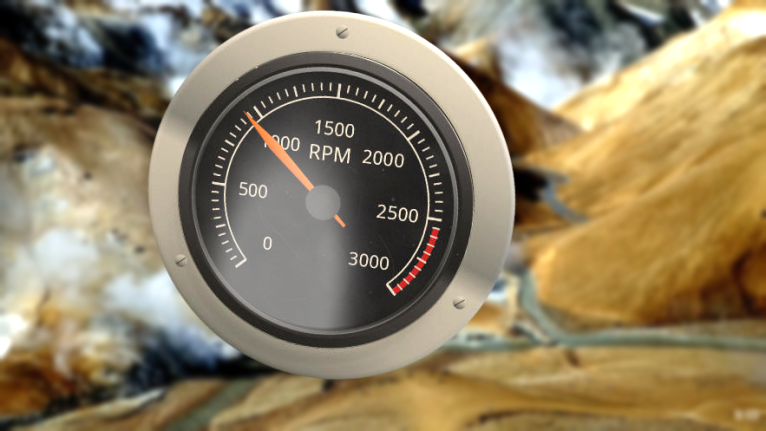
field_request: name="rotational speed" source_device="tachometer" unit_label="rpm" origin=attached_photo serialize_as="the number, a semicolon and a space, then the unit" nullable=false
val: 950; rpm
